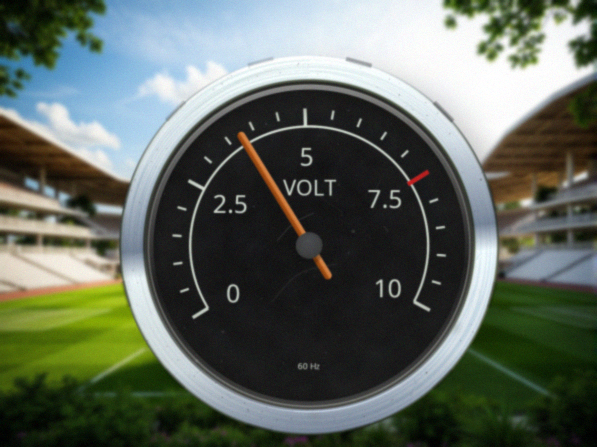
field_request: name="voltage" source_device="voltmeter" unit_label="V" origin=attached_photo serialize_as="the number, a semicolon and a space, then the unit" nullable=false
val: 3.75; V
